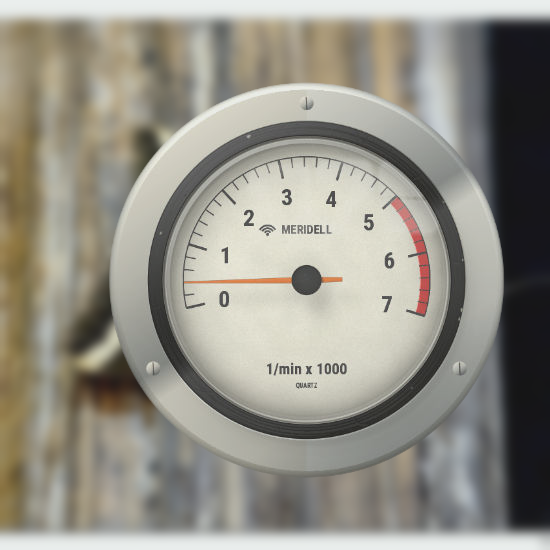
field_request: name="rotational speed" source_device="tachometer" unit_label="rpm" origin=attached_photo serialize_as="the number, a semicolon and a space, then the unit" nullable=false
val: 400; rpm
